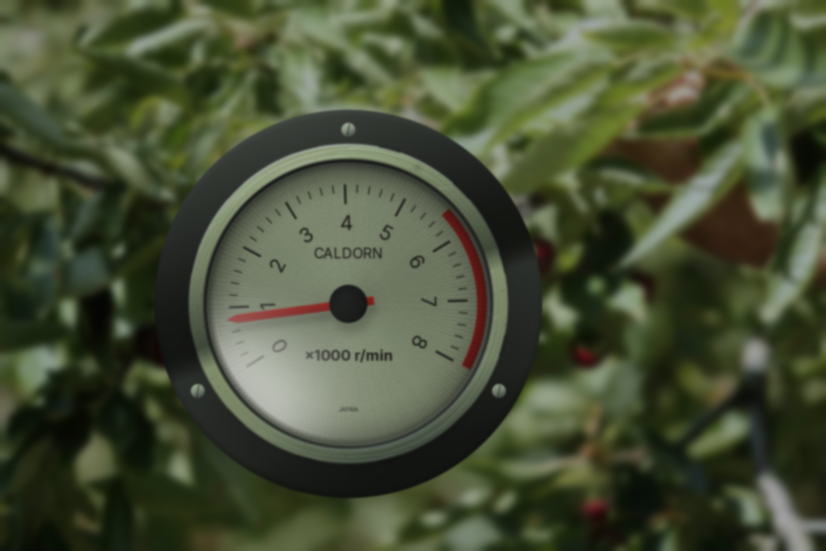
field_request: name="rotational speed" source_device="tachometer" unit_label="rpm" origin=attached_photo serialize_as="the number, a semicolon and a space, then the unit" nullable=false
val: 800; rpm
